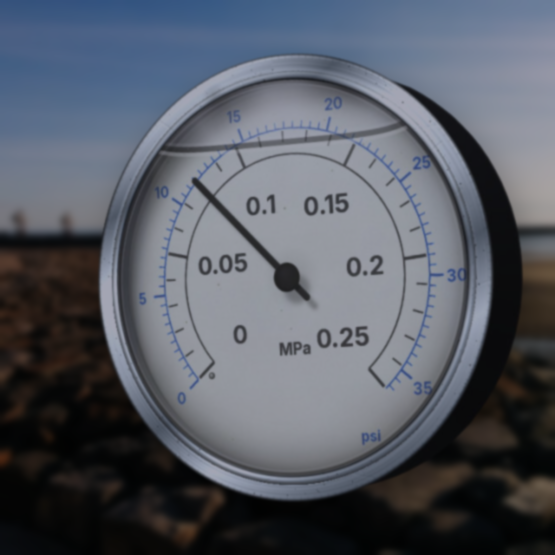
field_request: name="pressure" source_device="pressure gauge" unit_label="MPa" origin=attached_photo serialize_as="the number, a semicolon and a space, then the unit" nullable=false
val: 0.08; MPa
